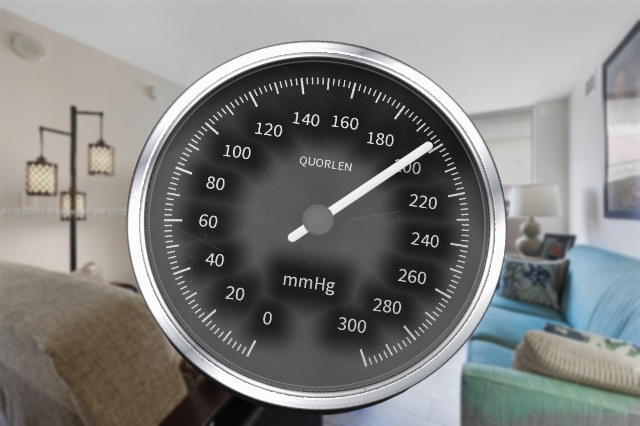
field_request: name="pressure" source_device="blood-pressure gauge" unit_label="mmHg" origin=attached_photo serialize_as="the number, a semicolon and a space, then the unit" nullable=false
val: 198; mmHg
